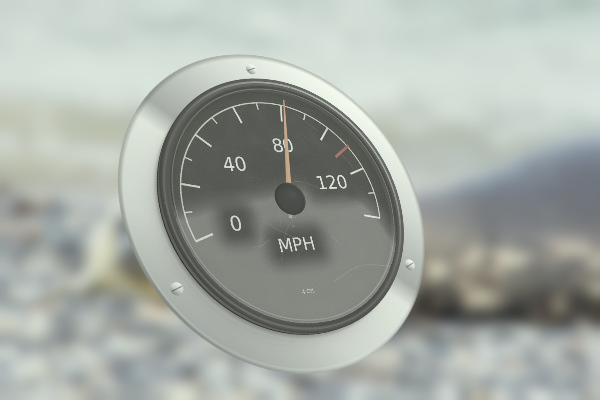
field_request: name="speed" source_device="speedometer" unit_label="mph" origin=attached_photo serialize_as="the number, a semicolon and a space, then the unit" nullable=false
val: 80; mph
